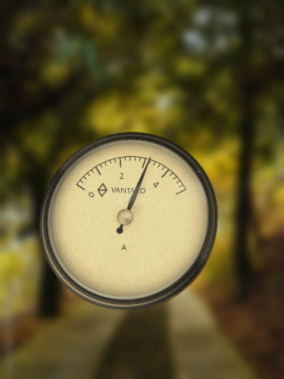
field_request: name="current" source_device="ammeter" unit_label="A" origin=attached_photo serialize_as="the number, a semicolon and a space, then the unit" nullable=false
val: 3.2; A
